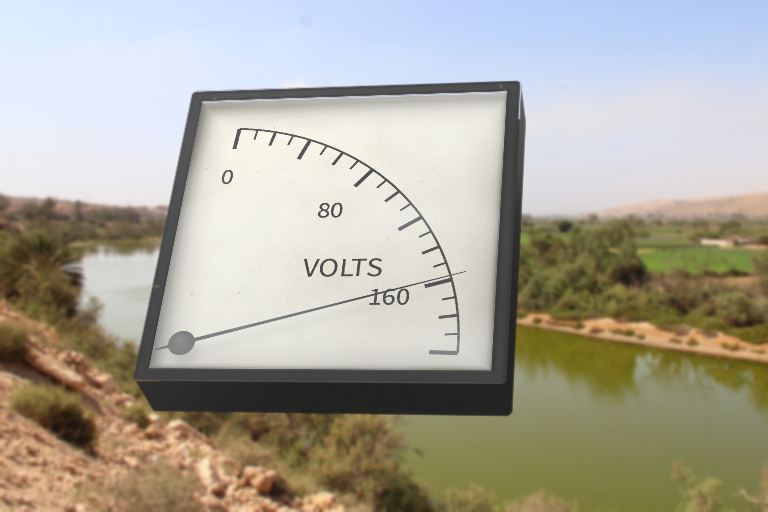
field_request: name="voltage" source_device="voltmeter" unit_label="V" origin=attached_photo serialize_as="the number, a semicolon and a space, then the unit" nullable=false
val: 160; V
